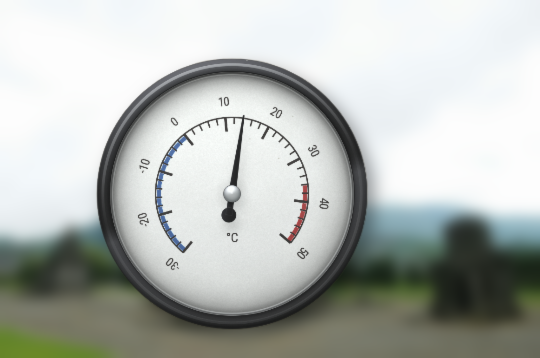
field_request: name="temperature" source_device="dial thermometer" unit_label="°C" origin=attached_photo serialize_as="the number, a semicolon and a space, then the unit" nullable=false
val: 14; °C
